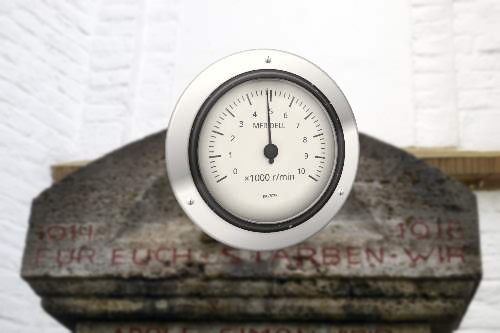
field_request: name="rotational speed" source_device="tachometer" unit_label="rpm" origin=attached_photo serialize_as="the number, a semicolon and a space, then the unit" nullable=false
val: 4800; rpm
